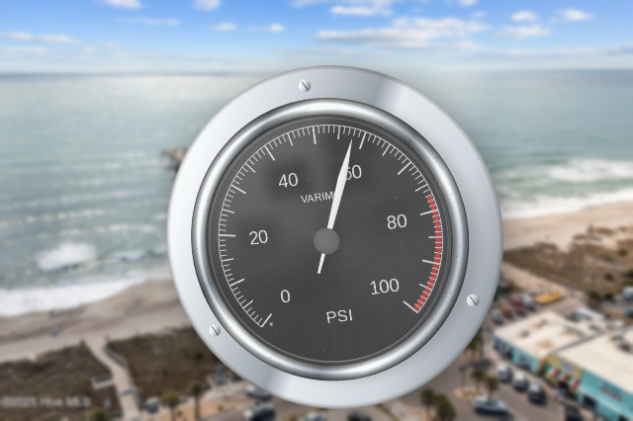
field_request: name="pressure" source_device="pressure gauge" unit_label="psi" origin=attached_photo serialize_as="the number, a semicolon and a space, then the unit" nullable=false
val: 58; psi
